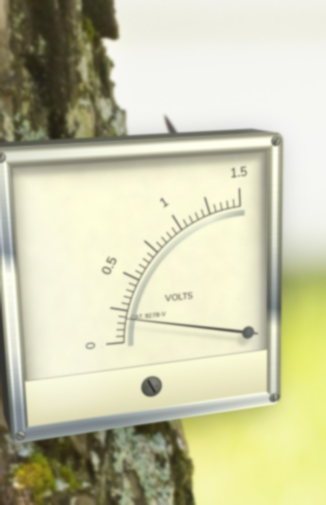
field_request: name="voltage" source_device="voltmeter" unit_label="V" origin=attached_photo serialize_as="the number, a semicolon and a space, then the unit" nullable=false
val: 0.2; V
